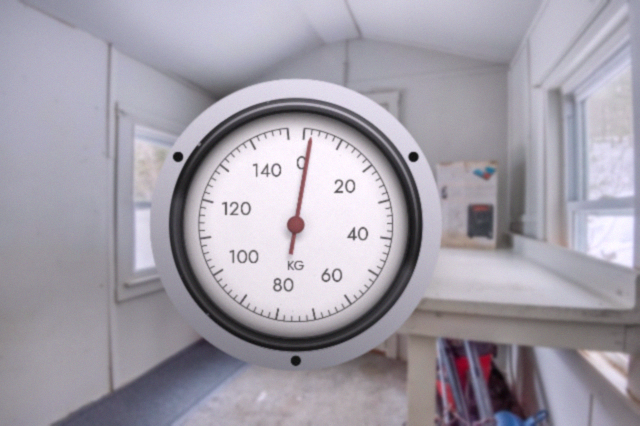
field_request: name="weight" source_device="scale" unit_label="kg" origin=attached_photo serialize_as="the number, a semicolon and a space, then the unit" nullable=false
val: 2; kg
